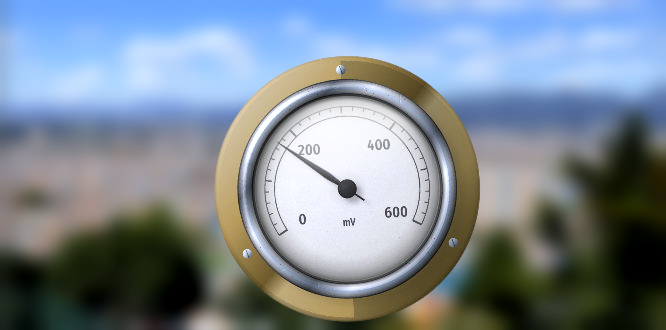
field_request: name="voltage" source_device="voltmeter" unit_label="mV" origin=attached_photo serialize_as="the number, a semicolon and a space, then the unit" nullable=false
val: 170; mV
